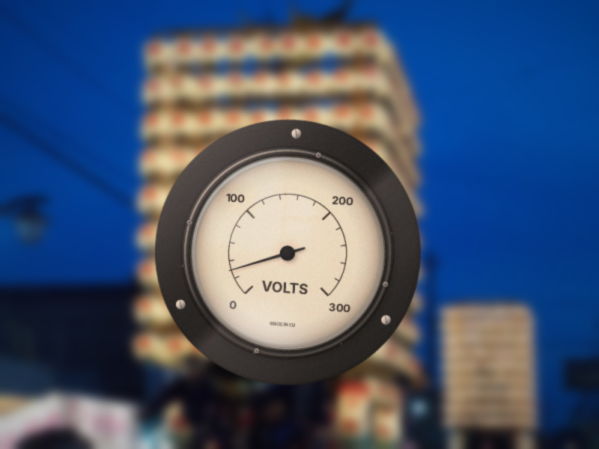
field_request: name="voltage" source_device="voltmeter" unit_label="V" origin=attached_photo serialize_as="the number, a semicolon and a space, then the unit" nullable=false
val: 30; V
